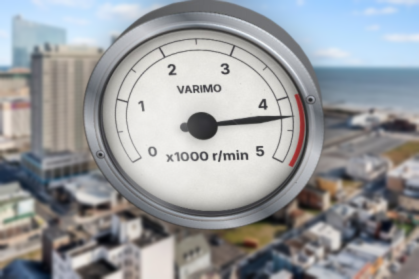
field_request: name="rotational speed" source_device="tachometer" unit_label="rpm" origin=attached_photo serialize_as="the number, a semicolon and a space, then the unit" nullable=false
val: 4250; rpm
